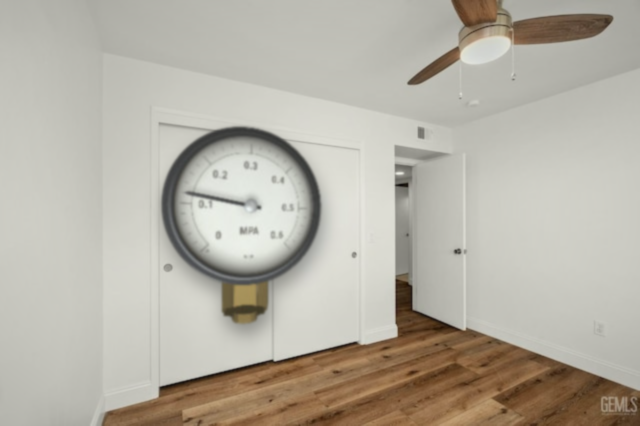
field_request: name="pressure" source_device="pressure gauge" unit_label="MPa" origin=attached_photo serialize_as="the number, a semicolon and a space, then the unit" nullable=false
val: 0.12; MPa
